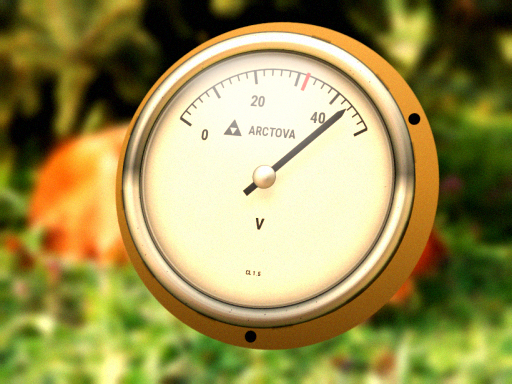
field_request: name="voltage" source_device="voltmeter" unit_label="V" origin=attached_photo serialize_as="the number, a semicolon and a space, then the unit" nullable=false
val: 44; V
